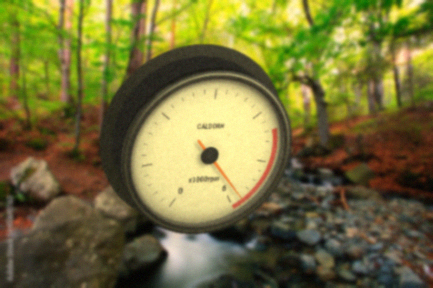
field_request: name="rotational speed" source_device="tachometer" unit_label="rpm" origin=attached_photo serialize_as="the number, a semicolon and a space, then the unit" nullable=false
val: 5800; rpm
